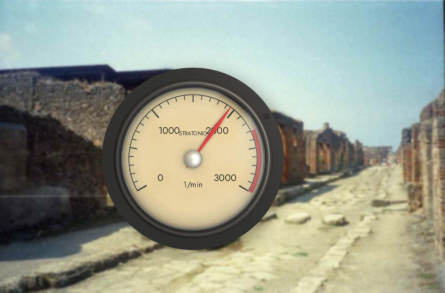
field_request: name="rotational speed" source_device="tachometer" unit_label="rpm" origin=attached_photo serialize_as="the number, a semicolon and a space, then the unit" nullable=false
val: 1950; rpm
